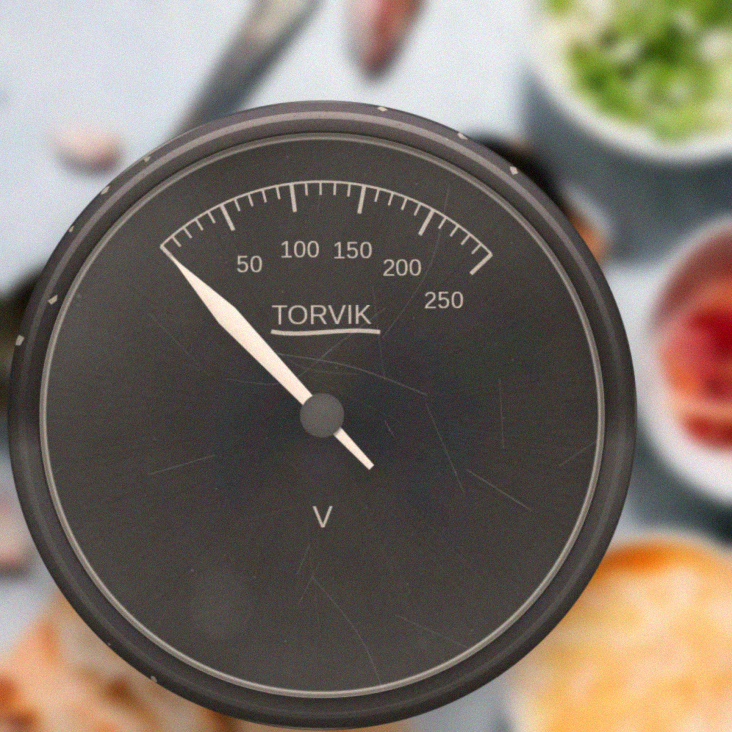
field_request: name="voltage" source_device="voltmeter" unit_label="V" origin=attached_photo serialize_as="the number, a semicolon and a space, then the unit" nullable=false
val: 0; V
